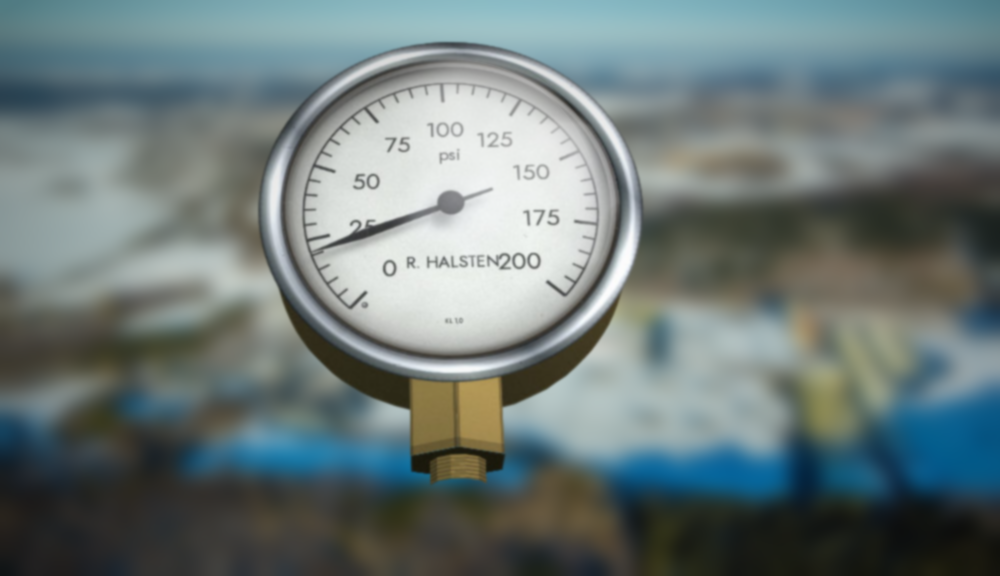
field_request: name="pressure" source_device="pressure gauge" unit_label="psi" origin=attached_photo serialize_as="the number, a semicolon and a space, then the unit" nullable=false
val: 20; psi
